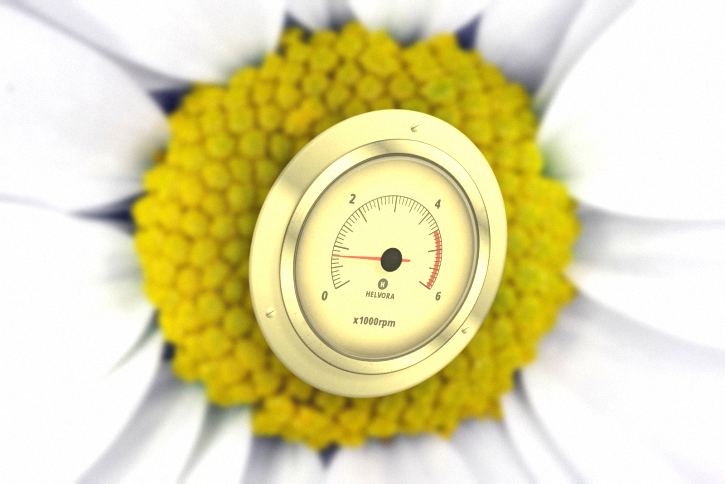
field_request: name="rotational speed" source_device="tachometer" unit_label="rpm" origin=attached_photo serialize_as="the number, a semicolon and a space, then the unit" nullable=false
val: 800; rpm
